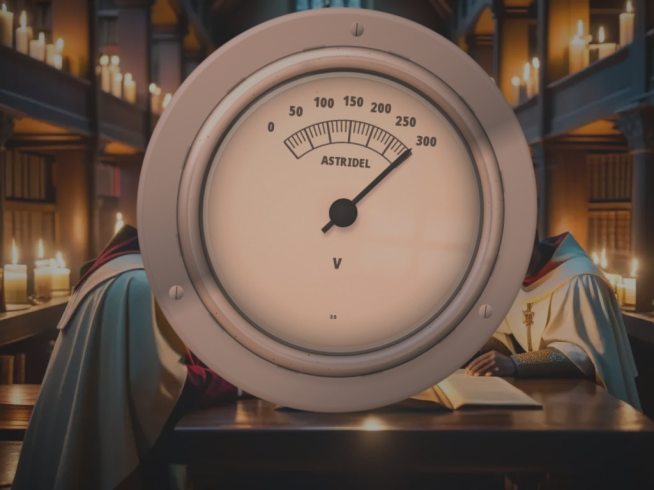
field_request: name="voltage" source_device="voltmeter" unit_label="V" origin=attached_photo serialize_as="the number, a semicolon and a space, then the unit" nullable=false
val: 290; V
